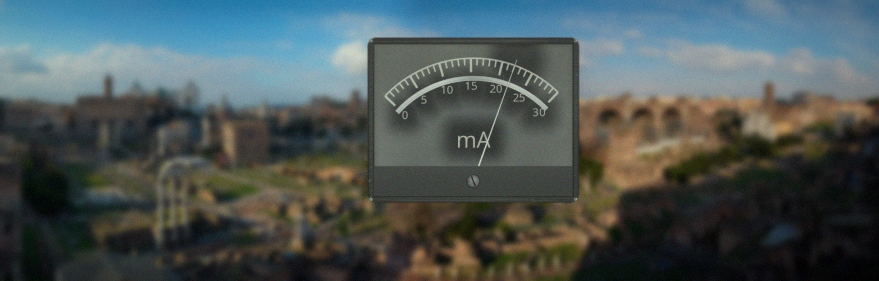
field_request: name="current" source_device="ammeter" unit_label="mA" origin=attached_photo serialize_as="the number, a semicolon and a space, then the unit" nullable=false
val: 22; mA
